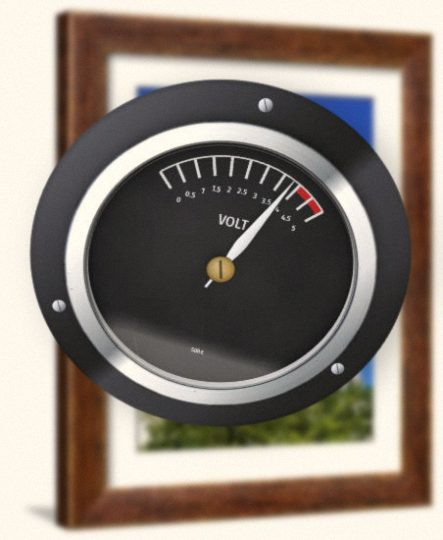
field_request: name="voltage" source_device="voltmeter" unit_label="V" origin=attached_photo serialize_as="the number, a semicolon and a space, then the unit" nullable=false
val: 3.75; V
